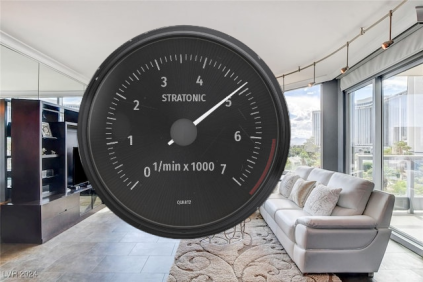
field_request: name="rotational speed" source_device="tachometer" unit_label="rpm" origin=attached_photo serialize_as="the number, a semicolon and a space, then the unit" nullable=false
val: 4900; rpm
